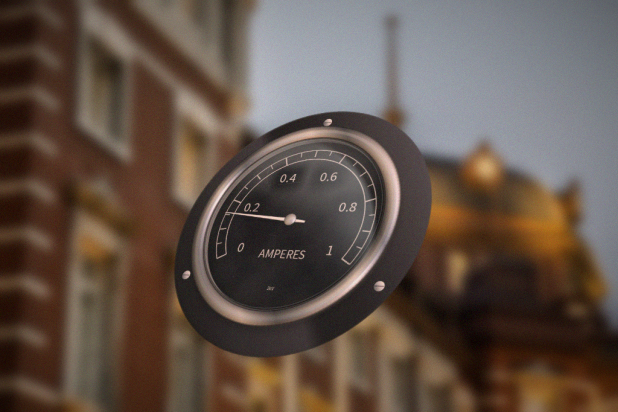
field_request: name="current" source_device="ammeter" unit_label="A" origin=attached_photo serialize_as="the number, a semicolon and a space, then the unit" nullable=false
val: 0.15; A
